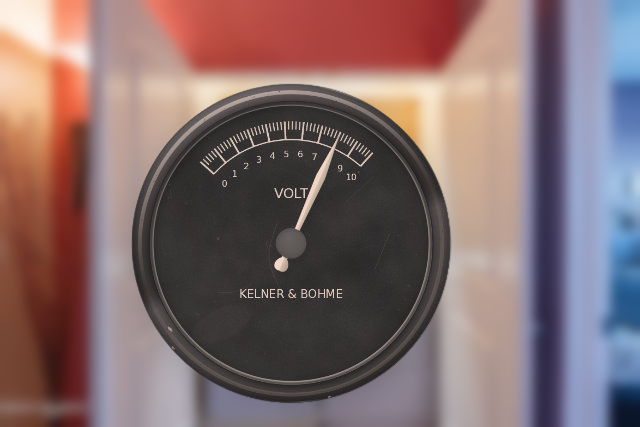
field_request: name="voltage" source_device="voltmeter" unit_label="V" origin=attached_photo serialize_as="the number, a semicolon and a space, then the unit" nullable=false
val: 8; V
